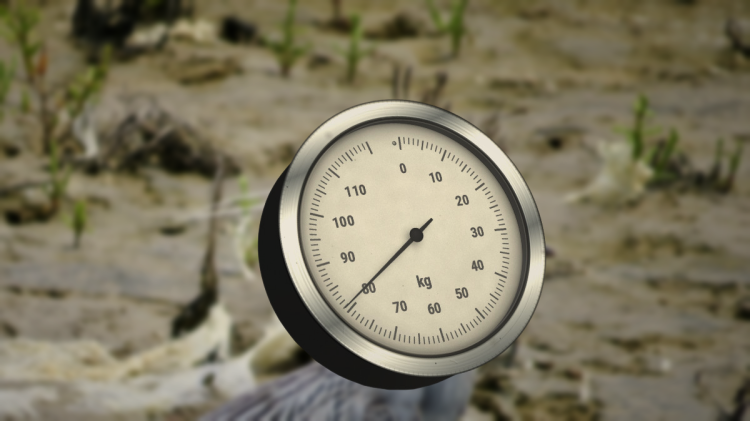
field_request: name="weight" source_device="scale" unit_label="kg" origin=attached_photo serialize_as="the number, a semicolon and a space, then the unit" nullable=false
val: 81; kg
